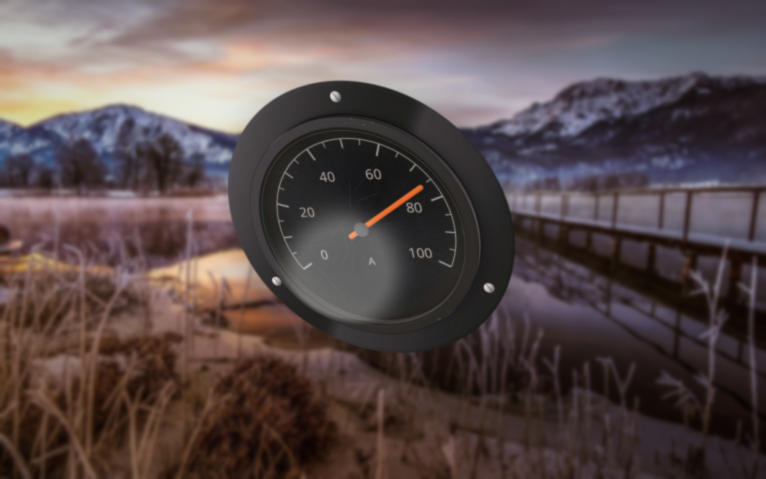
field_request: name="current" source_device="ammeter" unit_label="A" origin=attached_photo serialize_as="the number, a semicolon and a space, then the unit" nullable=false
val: 75; A
